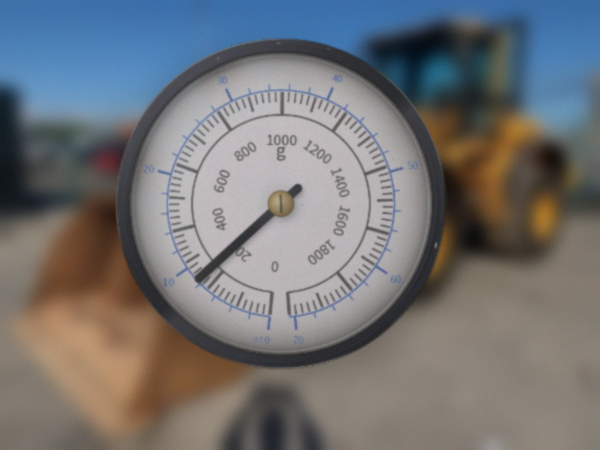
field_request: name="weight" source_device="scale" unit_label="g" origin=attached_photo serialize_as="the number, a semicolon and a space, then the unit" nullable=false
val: 240; g
